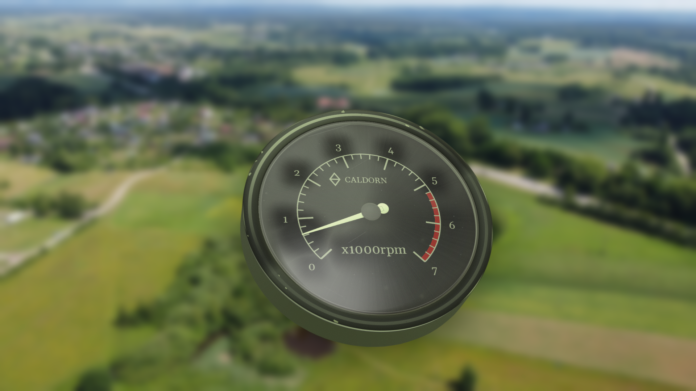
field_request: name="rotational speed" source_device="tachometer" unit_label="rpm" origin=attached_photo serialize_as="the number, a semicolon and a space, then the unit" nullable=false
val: 600; rpm
